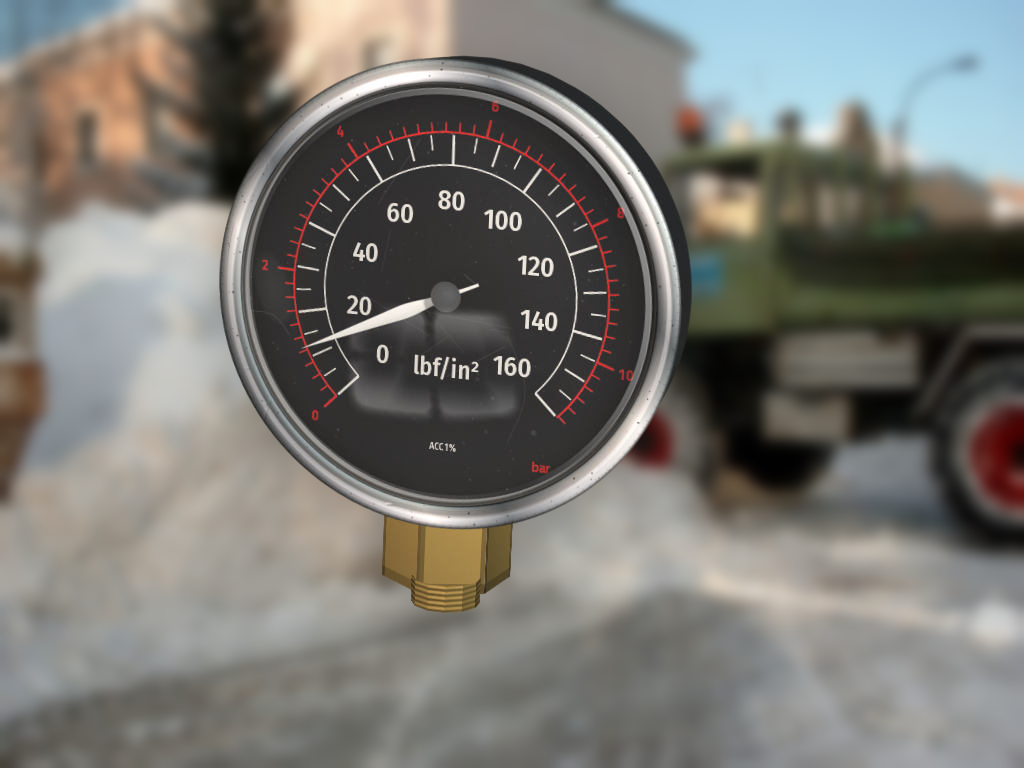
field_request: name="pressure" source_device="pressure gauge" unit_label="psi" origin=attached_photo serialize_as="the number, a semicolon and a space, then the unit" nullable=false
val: 12.5; psi
